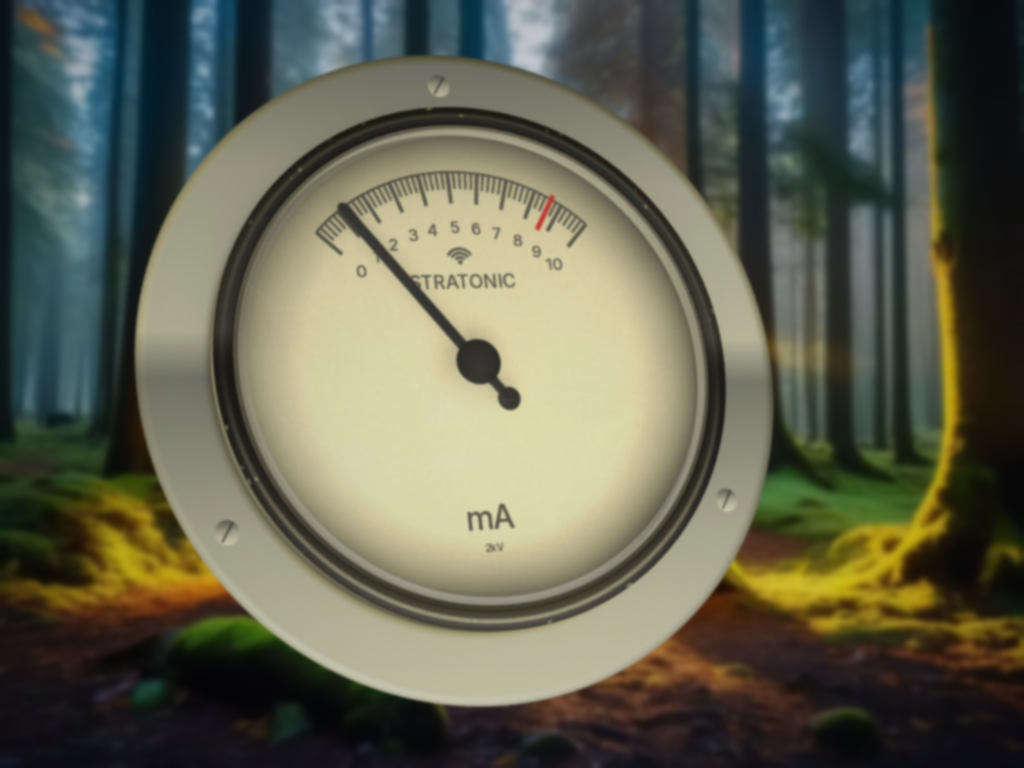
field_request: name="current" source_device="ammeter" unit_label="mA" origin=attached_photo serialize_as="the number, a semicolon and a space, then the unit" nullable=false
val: 1; mA
